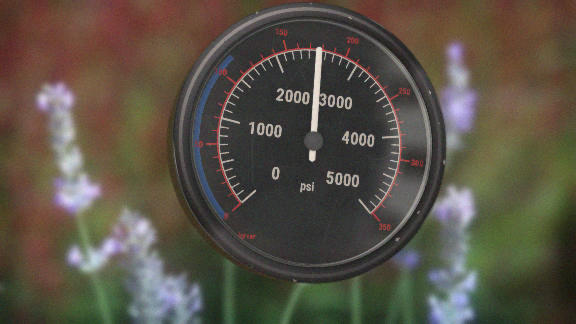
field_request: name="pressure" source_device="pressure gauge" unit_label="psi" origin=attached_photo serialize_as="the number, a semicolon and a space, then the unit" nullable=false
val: 2500; psi
